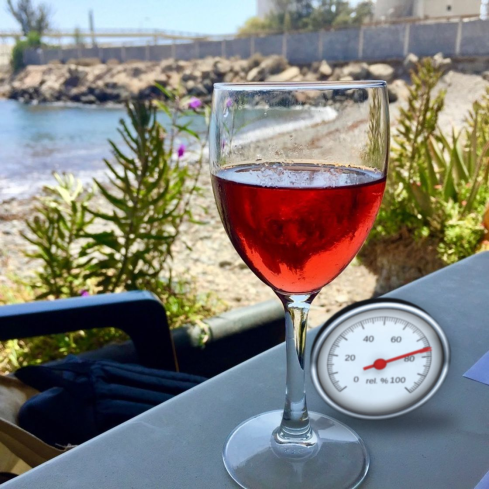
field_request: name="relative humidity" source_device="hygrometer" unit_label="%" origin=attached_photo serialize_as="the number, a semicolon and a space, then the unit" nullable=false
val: 75; %
